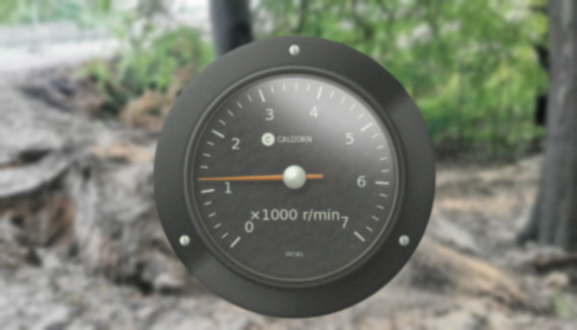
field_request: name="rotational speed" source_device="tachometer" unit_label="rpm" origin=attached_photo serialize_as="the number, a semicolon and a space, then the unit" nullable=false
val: 1200; rpm
